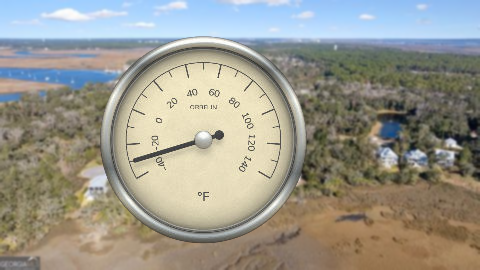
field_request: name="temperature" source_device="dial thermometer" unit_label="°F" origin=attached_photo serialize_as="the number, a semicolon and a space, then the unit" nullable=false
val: -30; °F
